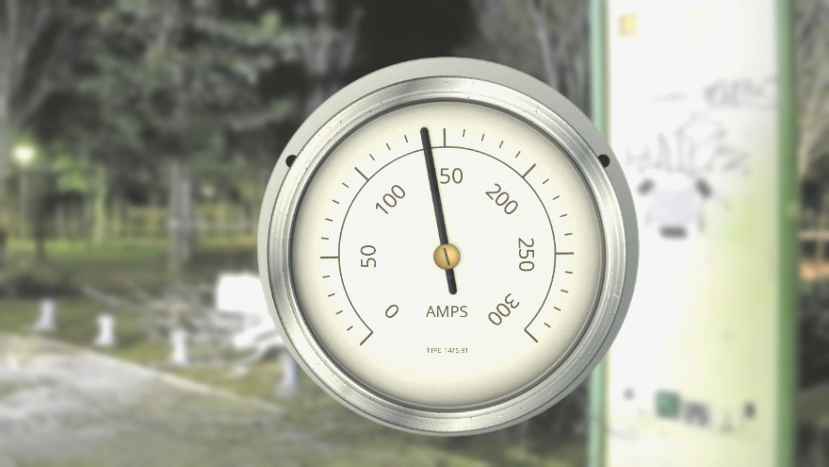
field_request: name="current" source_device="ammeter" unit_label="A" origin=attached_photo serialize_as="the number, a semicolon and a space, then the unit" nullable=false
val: 140; A
